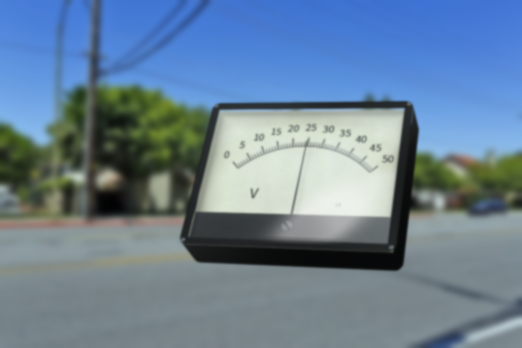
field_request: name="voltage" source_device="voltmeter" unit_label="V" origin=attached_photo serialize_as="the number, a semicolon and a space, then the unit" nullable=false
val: 25; V
